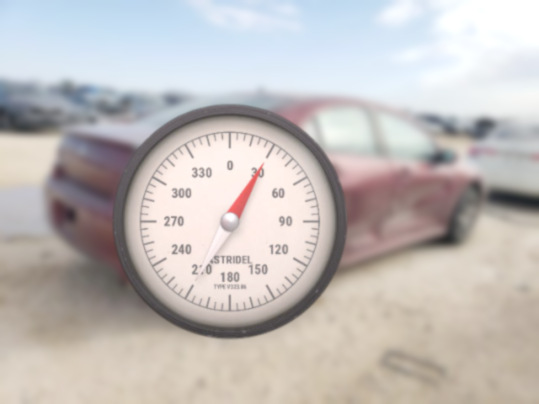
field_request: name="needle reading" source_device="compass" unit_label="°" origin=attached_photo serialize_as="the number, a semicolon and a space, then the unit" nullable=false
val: 30; °
